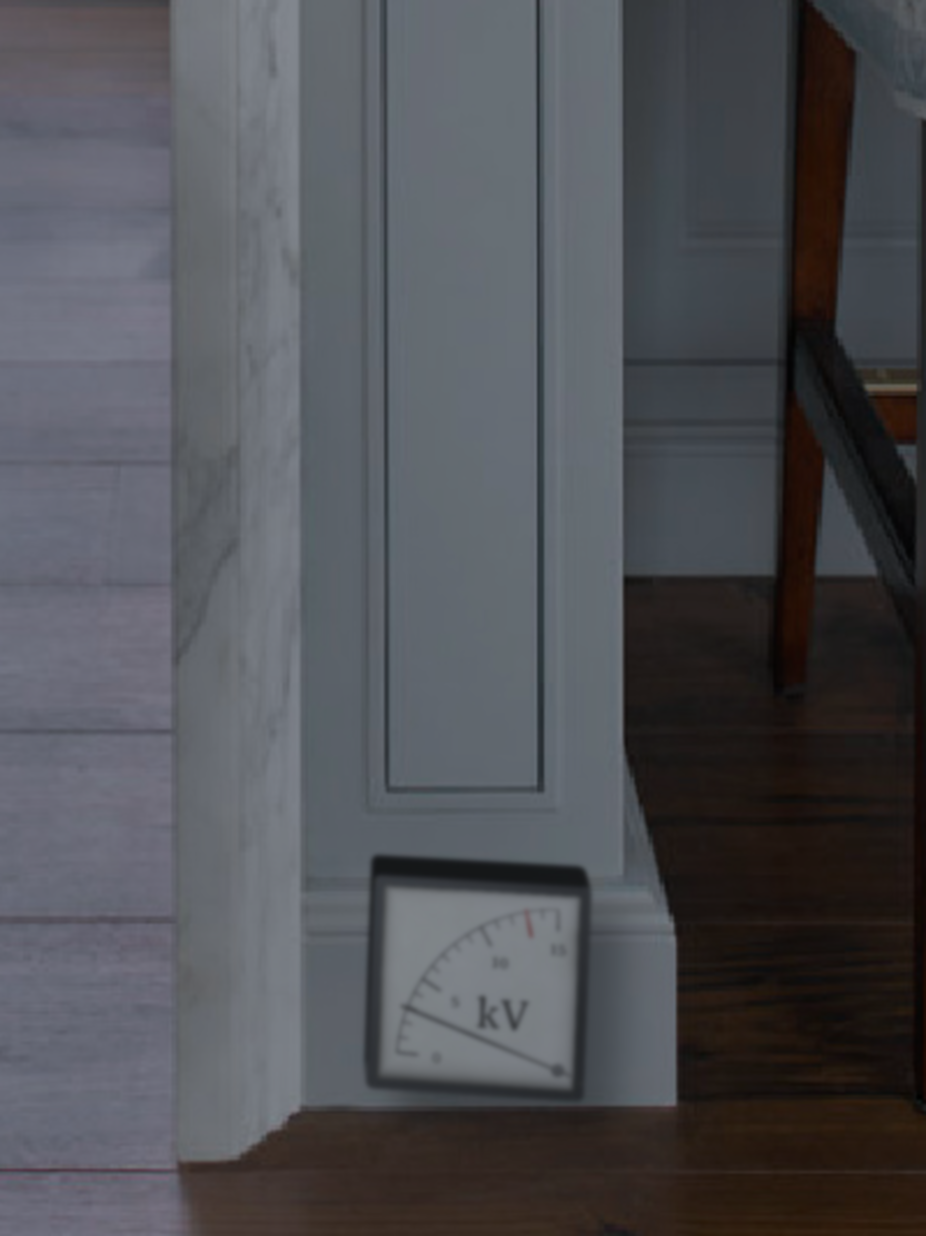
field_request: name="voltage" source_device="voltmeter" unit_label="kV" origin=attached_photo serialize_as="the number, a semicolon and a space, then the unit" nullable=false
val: 3; kV
